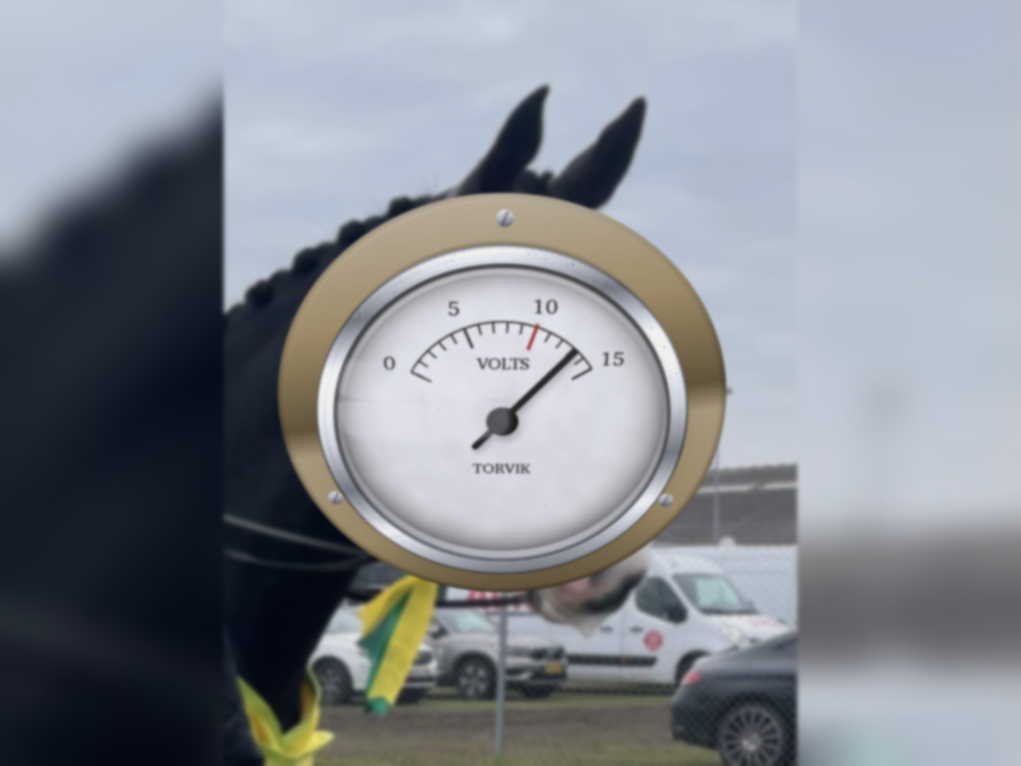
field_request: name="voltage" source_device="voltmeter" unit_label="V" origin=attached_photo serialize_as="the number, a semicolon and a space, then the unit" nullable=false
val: 13; V
